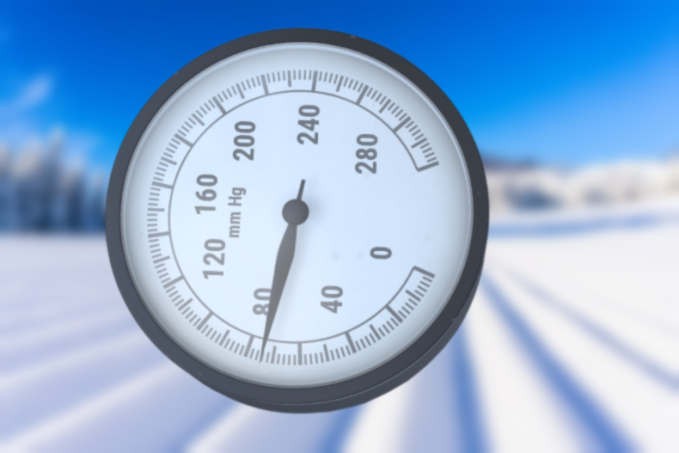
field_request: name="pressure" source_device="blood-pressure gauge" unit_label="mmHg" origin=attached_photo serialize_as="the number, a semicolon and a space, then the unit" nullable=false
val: 74; mmHg
